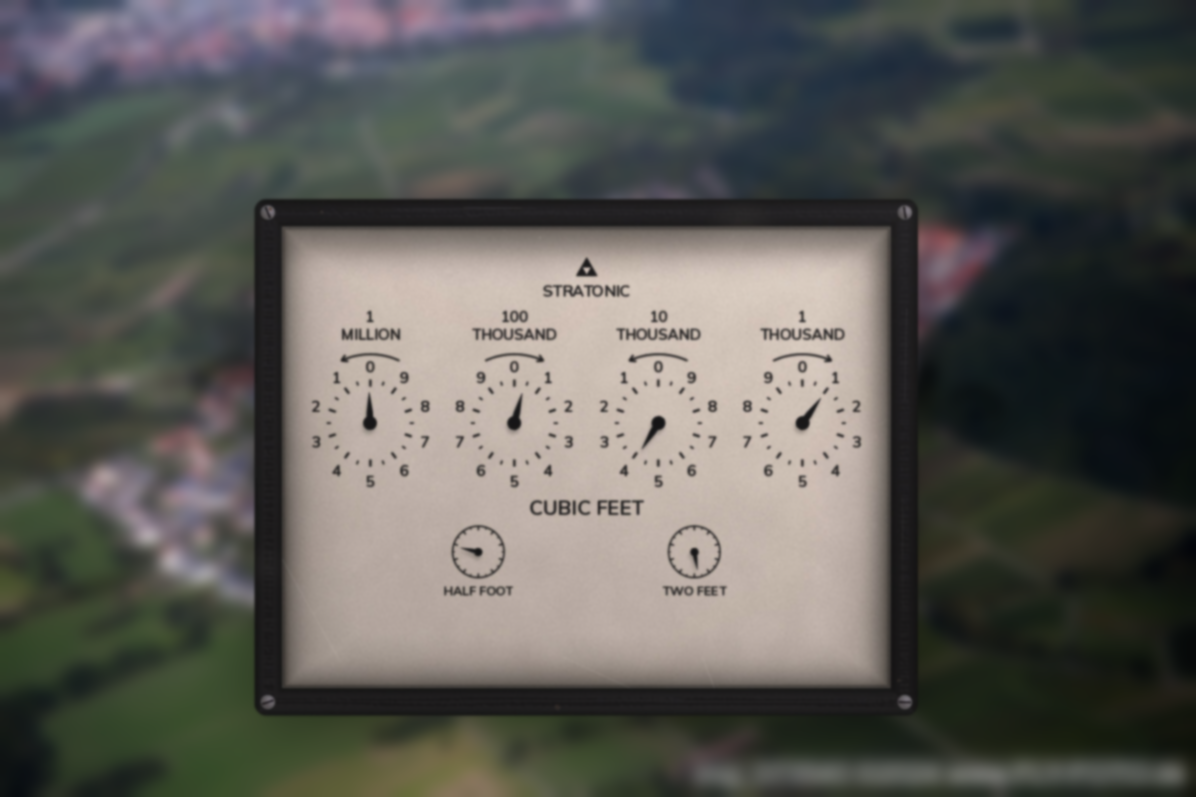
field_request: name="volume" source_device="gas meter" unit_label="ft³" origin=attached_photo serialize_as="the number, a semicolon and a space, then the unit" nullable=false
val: 4100; ft³
